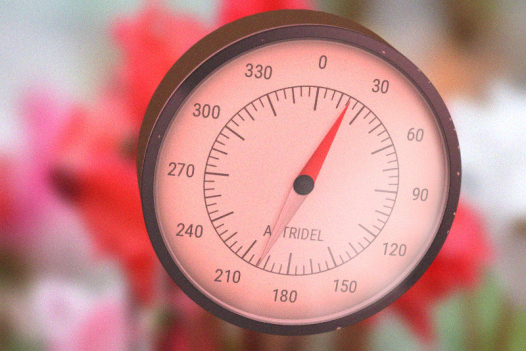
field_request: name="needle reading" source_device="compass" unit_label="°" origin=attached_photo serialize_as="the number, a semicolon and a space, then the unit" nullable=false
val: 20; °
